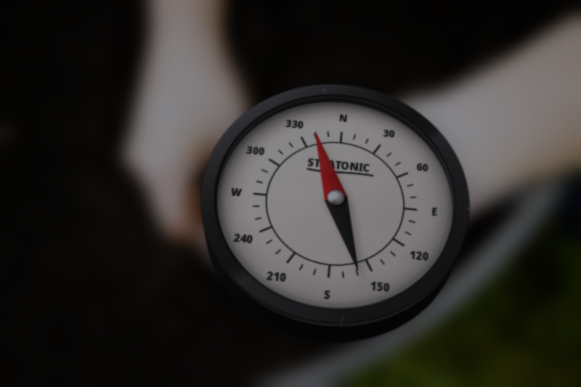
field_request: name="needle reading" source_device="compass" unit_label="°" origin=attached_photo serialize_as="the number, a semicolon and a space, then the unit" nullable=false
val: 340; °
